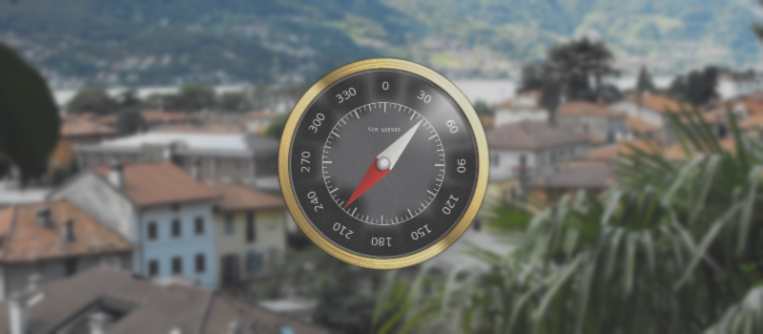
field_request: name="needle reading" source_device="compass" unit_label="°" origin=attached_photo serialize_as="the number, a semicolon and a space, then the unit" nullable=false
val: 220; °
